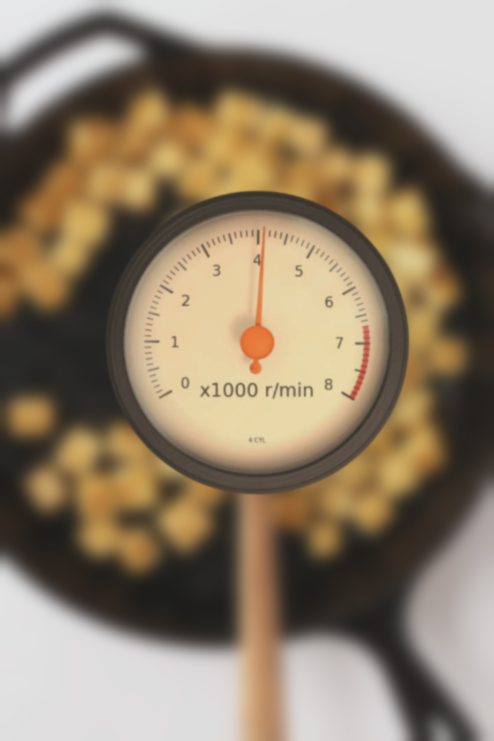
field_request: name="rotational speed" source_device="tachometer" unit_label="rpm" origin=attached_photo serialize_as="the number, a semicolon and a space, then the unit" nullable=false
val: 4100; rpm
